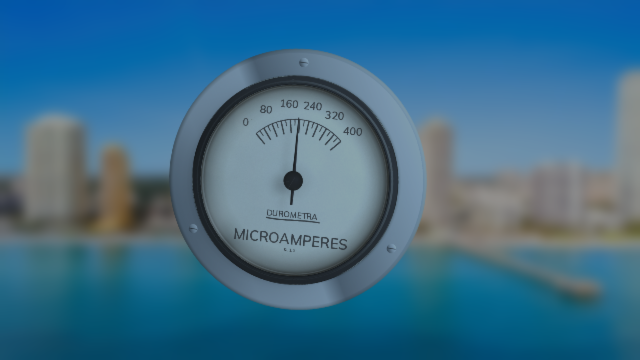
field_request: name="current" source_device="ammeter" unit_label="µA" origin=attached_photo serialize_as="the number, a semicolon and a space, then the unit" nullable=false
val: 200; µA
